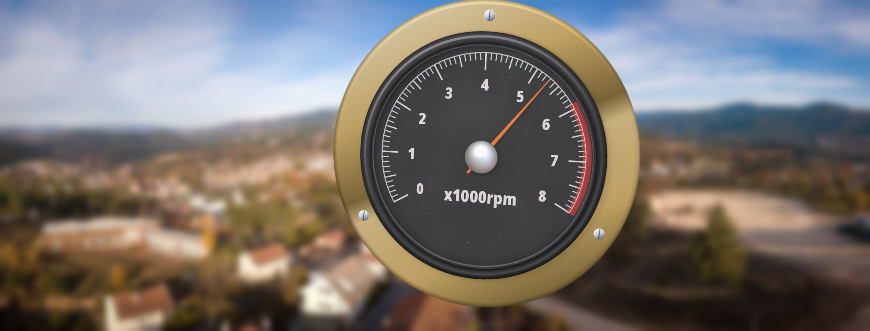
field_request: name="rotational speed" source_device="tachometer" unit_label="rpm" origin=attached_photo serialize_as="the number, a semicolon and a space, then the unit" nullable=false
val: 5300; rpm
